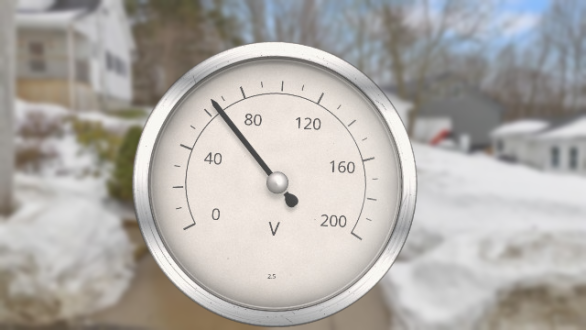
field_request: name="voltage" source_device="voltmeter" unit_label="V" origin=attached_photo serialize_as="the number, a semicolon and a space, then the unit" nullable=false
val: 65; V
